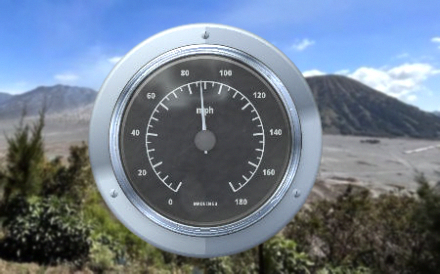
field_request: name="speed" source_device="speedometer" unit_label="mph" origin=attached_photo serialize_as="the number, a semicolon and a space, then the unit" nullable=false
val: 87.5; mph
